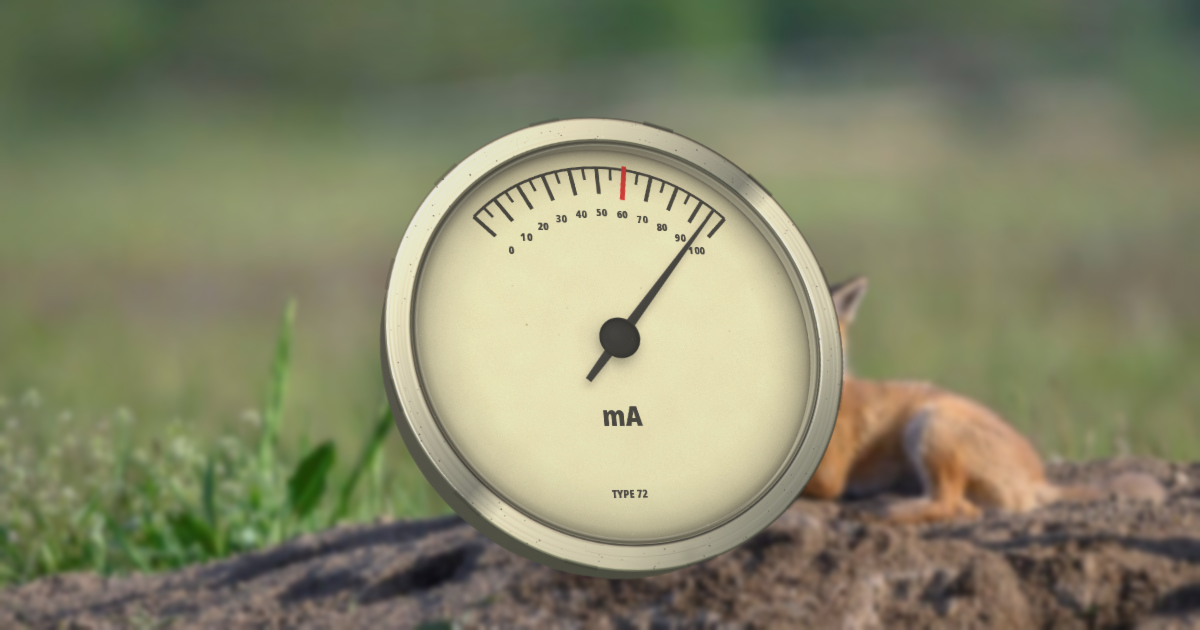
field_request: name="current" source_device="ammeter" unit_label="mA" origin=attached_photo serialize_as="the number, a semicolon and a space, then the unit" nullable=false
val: 95; mA
